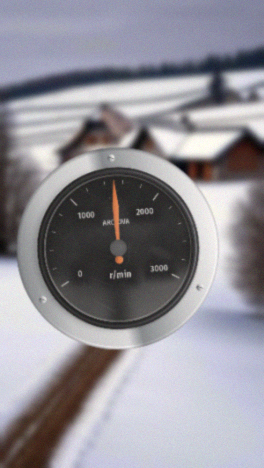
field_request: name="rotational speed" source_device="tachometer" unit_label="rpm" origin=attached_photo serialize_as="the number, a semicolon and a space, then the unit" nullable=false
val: 1500; rpm
